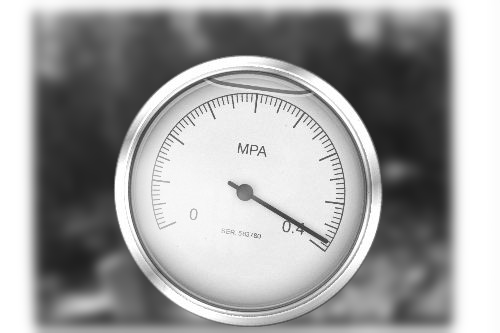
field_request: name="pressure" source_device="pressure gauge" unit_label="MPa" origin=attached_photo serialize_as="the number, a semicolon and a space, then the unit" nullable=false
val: 0.39; MPa
